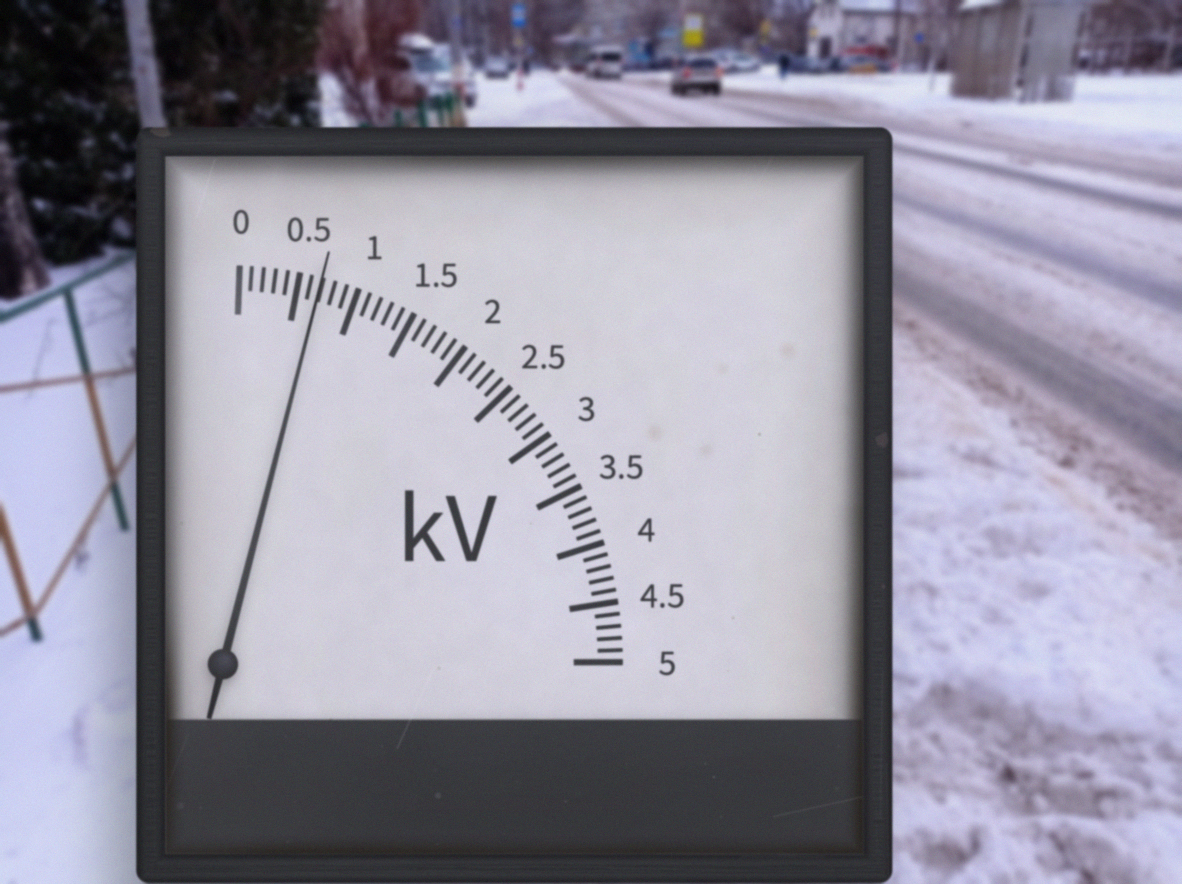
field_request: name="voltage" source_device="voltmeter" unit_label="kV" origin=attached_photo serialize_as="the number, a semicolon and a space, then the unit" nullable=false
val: 0.7; kV
